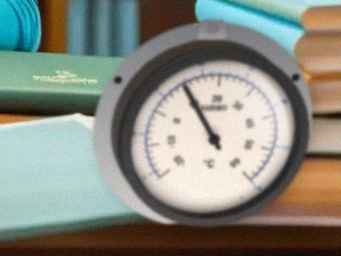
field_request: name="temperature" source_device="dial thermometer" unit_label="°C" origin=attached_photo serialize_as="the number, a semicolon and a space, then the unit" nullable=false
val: 10; °C
